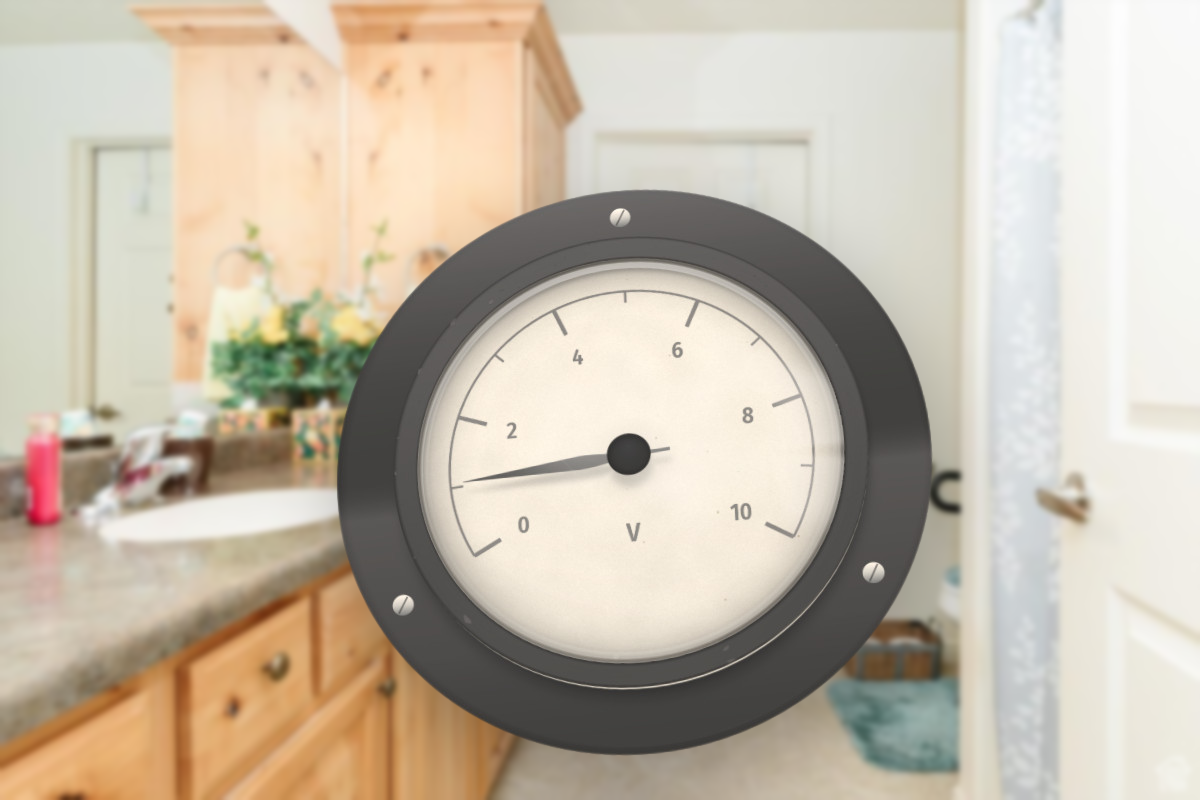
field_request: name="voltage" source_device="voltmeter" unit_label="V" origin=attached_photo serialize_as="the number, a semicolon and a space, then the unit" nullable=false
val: 1; V
